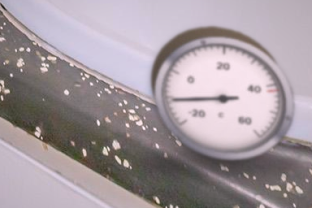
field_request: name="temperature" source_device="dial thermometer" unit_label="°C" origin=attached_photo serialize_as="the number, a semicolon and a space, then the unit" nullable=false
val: -10; °C
